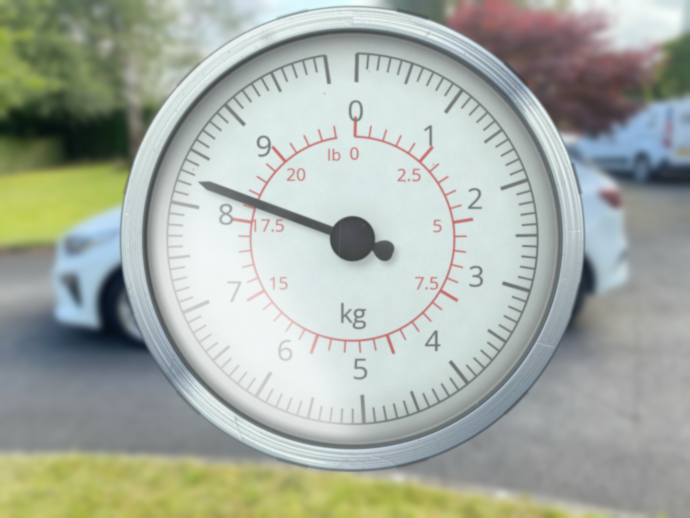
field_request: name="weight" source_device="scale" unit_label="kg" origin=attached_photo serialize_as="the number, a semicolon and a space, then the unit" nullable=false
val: 8.25; kg
